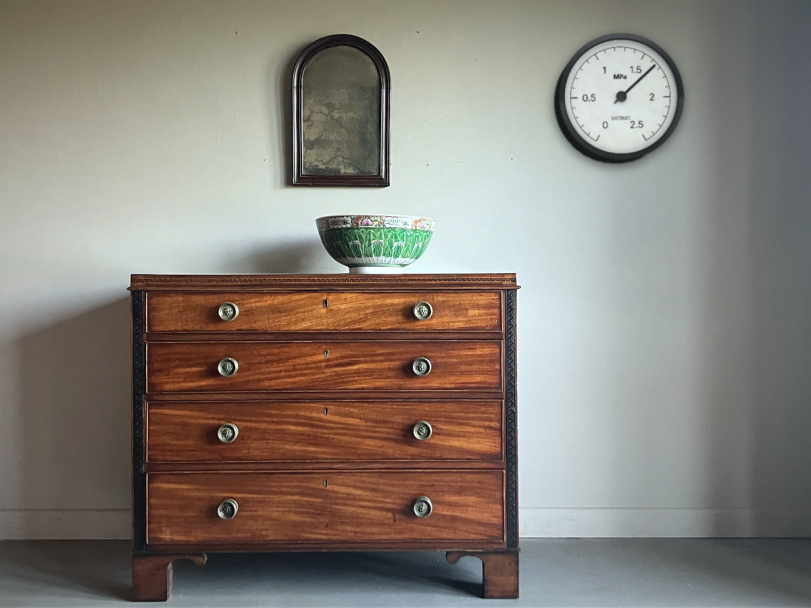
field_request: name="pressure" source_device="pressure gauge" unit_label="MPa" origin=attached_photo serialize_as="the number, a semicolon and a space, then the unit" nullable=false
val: 1.65; MPa
